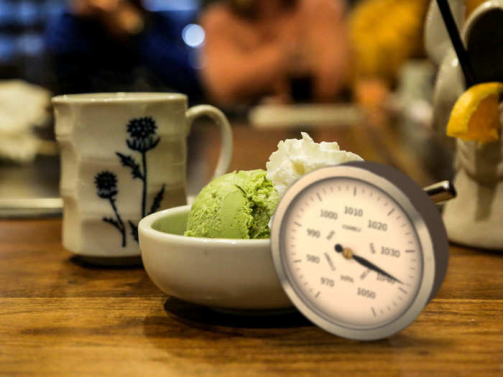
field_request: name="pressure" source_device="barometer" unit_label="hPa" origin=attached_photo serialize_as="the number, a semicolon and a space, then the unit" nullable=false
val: 1038; hPa
